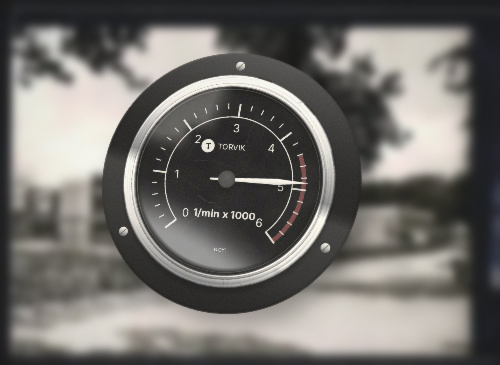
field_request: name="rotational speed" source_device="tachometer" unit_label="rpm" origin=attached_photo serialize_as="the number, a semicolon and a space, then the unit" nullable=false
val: 4900; rpm
